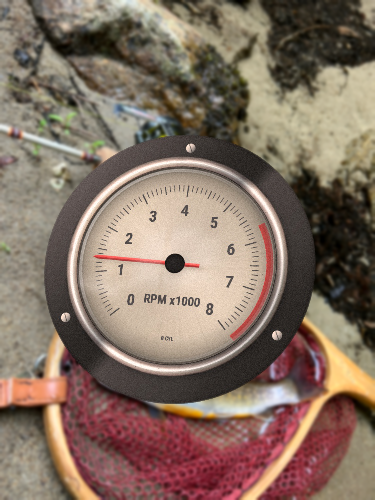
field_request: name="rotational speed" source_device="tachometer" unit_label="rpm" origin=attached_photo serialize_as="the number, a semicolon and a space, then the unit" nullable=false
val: 1300; rpm
